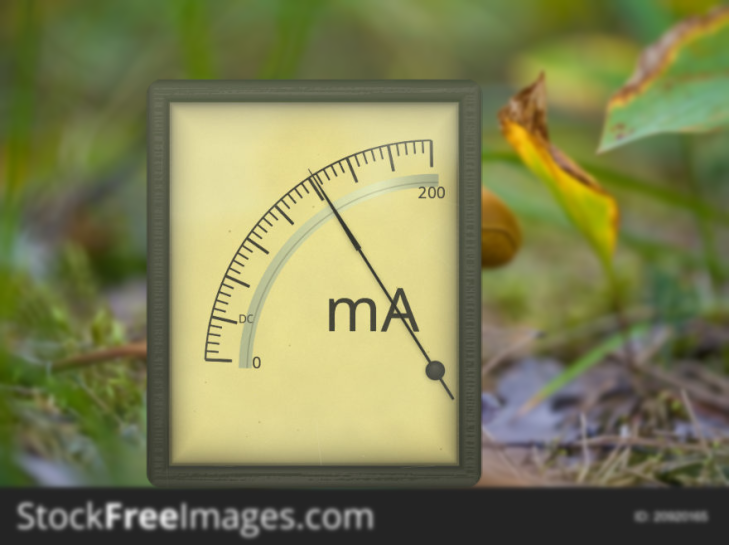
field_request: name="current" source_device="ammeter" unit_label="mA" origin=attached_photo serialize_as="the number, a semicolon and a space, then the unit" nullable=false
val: 127.5; mA
